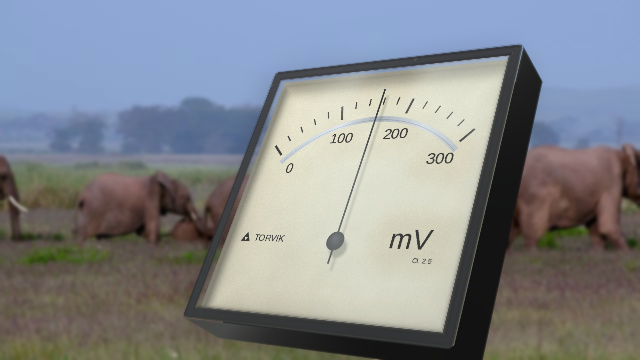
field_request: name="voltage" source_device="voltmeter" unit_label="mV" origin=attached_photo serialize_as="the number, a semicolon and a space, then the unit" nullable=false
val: 160; mV
